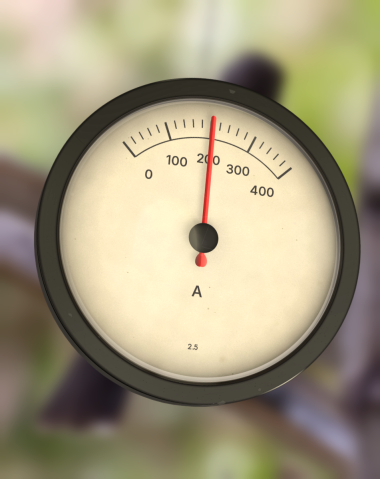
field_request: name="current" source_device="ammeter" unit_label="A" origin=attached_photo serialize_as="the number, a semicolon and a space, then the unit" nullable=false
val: 200; A
